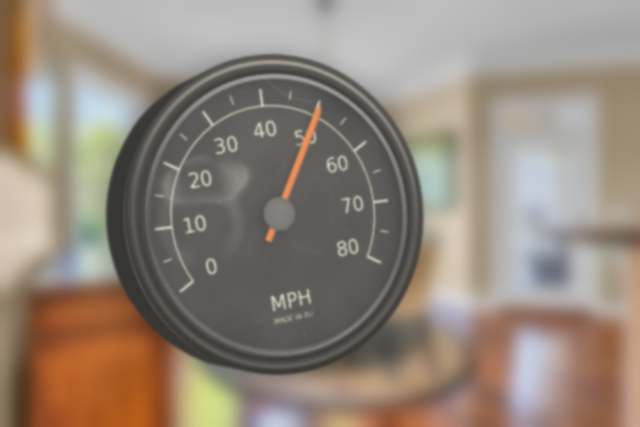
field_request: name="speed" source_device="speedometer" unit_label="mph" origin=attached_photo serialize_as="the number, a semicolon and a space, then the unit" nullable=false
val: 50; mph
